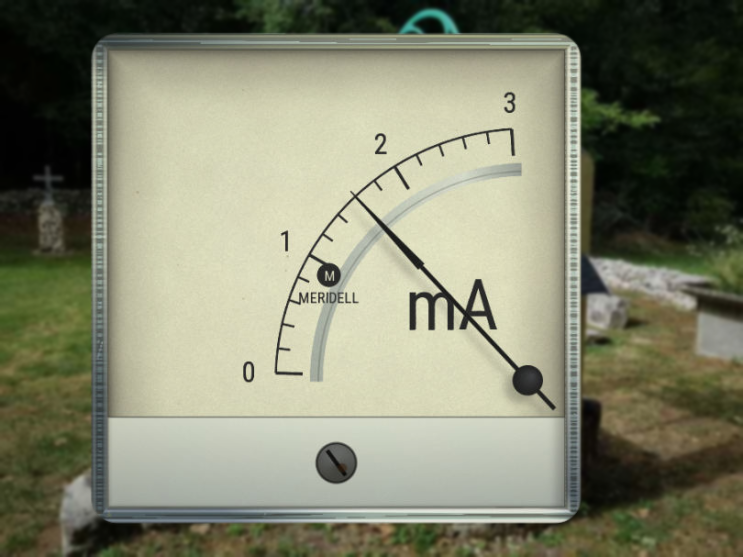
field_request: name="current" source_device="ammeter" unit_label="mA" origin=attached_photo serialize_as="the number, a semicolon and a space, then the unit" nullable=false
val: 1.6; mA
